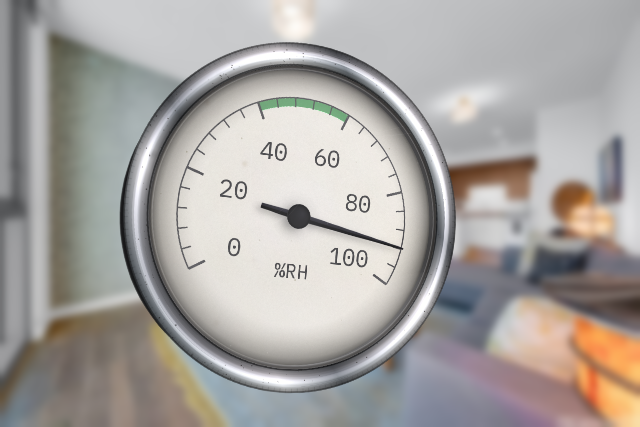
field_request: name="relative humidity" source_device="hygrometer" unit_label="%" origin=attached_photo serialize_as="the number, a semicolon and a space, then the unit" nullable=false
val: 92; %
